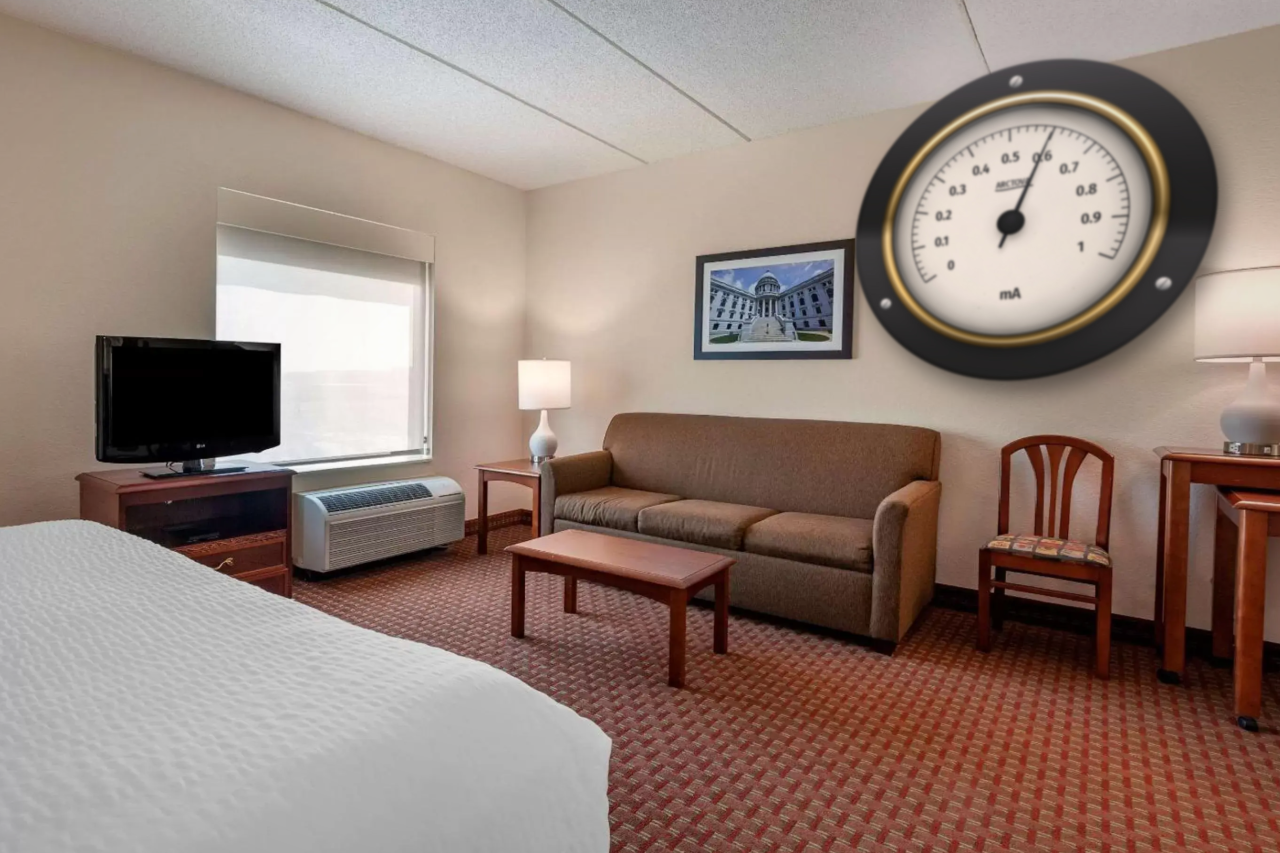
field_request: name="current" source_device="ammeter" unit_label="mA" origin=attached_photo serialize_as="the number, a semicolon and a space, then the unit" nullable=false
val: 0.6; mA
